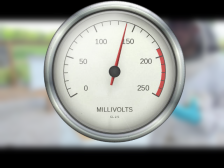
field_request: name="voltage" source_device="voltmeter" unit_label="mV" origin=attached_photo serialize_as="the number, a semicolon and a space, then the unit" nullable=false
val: 140; mV
